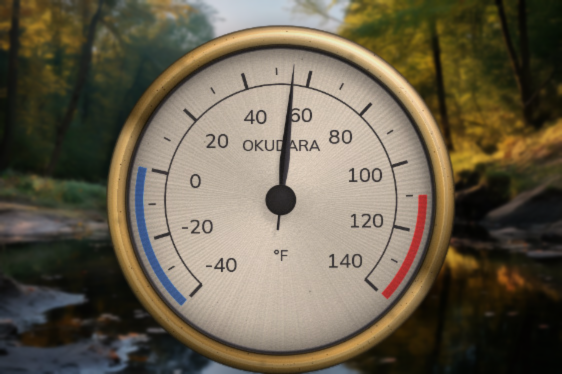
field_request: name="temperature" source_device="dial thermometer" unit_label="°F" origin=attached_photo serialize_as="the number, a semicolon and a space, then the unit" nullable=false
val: 55; °F
